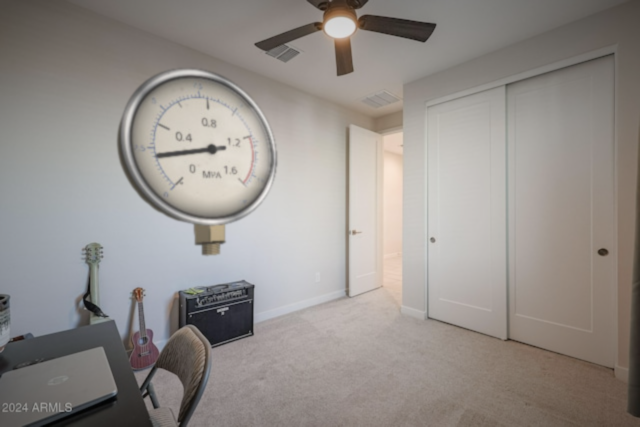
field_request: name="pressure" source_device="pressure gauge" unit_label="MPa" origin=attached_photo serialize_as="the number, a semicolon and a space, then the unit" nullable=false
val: 0.2; MPa
